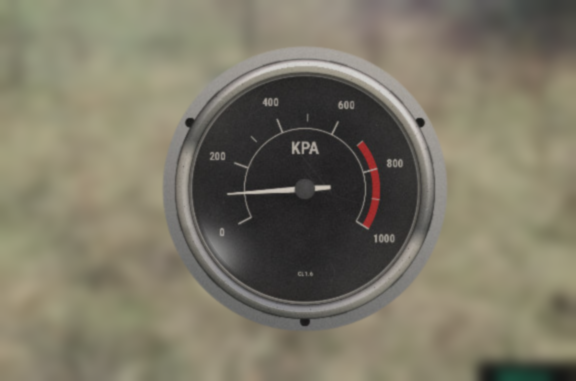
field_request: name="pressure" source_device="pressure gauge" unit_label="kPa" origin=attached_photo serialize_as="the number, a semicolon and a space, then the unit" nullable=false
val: 100; kPa
